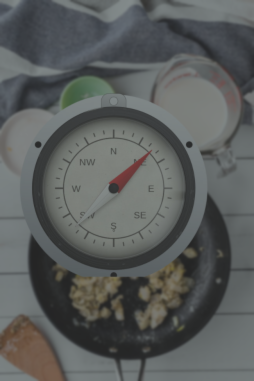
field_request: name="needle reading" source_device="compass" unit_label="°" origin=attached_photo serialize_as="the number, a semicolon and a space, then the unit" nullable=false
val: 45; °
